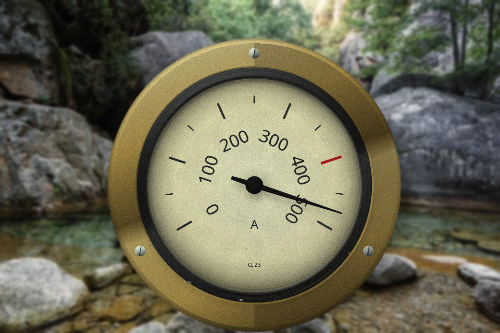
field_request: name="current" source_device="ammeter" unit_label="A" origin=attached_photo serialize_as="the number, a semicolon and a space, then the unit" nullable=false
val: 475; A
